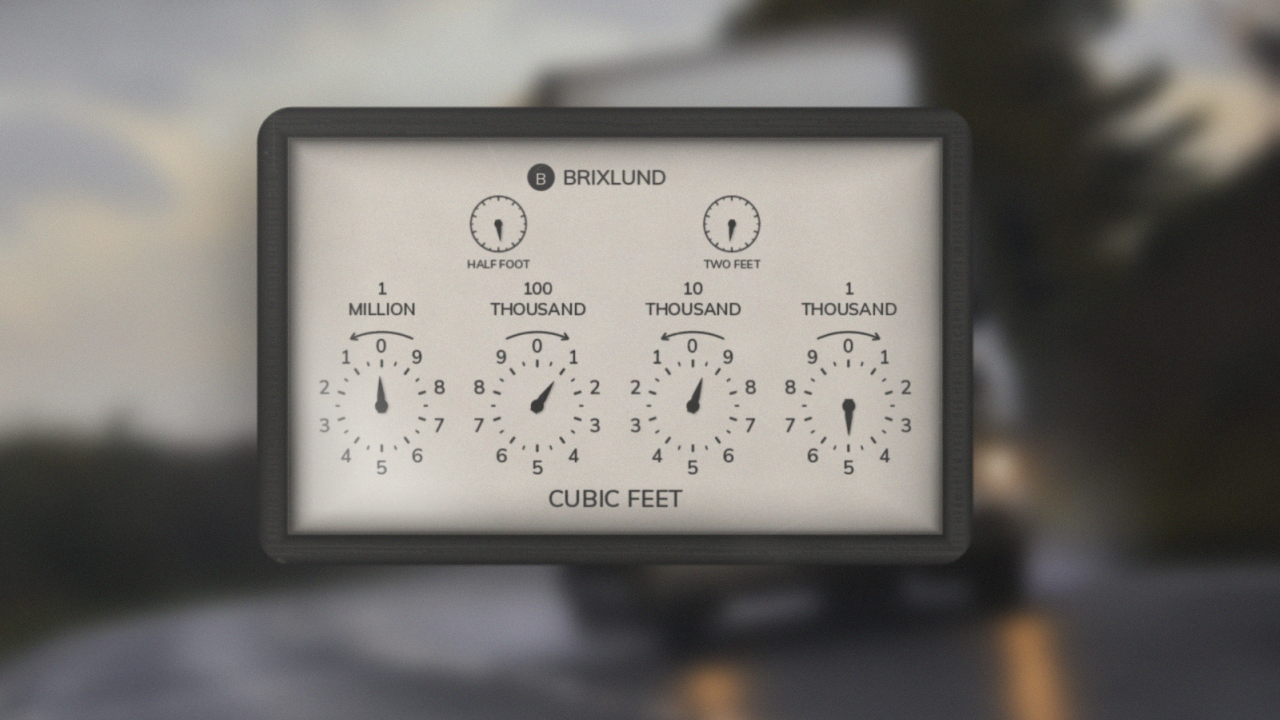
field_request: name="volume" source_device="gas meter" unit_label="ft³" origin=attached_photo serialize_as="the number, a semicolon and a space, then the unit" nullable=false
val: 9500; ft³
